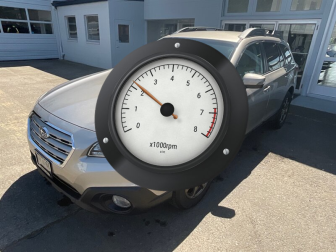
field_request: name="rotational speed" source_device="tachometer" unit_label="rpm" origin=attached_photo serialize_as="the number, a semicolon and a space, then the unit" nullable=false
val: 2200; rpm
